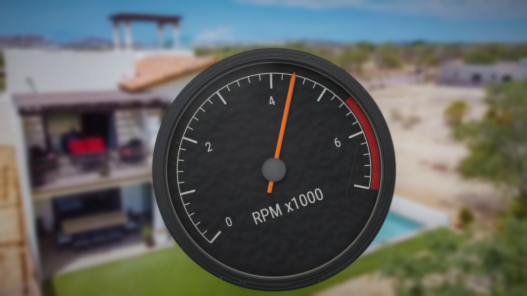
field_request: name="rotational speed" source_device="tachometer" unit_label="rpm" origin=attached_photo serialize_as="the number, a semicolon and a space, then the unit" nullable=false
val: 4400; rpm
